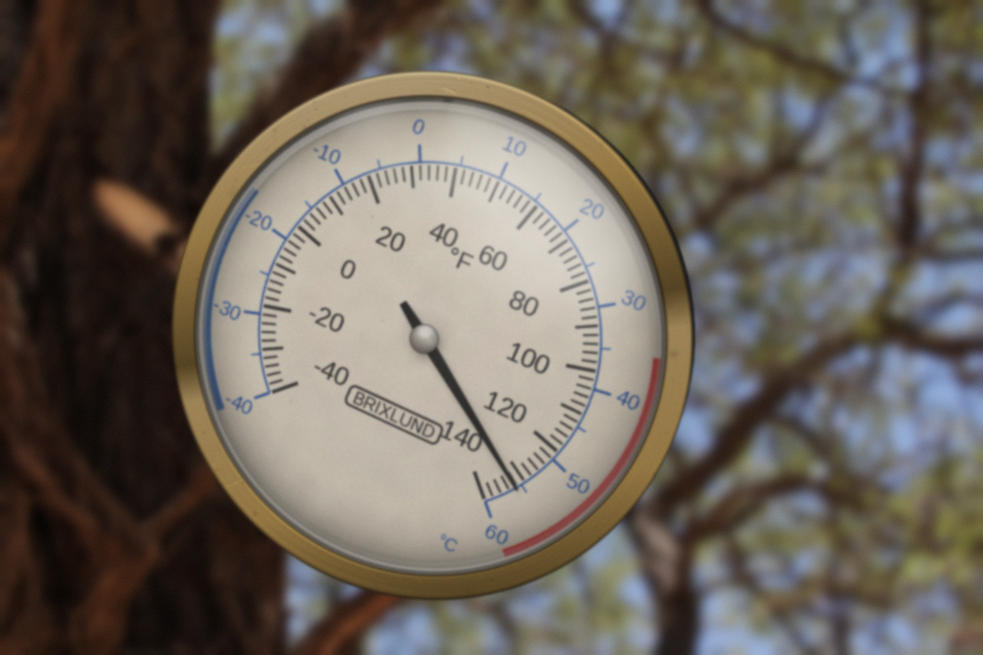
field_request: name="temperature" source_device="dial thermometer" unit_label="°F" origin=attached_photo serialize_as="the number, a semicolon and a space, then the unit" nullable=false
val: 132; °F
